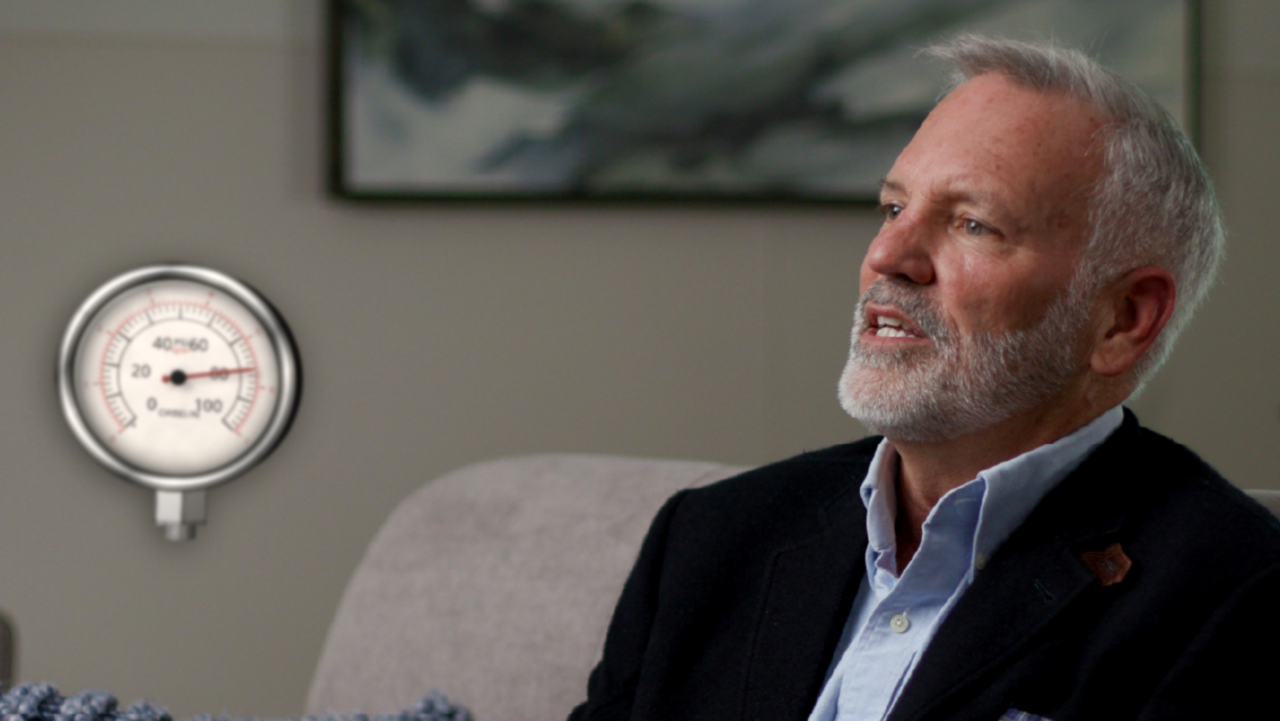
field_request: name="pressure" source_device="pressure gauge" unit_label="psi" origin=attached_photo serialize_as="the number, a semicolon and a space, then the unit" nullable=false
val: 80; psi
